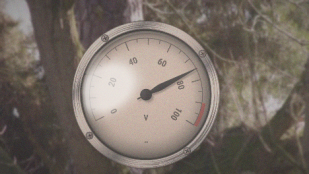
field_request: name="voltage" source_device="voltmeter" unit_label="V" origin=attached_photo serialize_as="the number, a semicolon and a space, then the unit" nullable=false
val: 75; V
